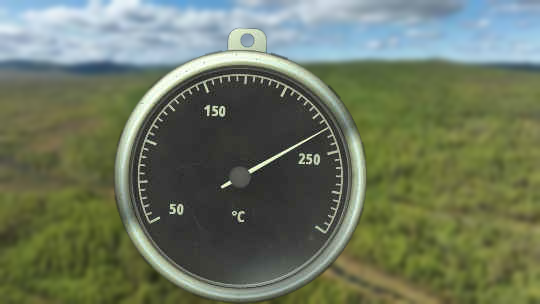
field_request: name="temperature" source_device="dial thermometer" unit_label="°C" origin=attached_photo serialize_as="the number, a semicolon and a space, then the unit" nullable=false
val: 235; °C
